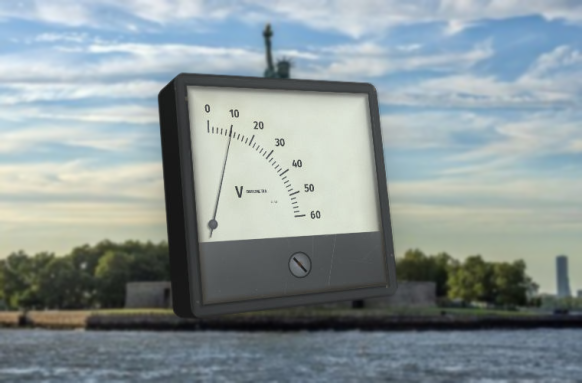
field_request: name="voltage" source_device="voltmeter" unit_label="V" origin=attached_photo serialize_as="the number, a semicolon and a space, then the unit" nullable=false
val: 10; V
